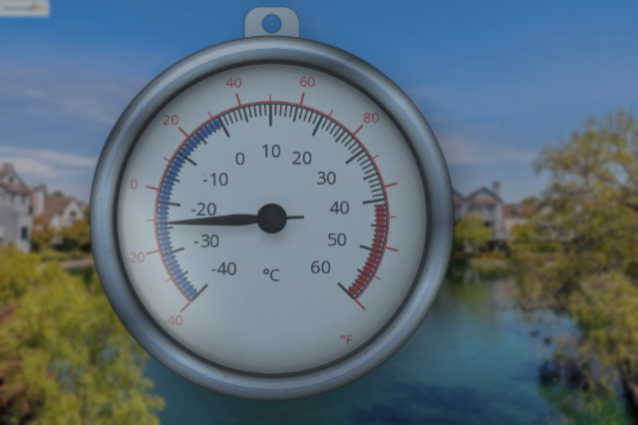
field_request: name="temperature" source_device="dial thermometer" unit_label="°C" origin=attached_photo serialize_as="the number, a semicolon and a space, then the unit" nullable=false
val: -24; °C
